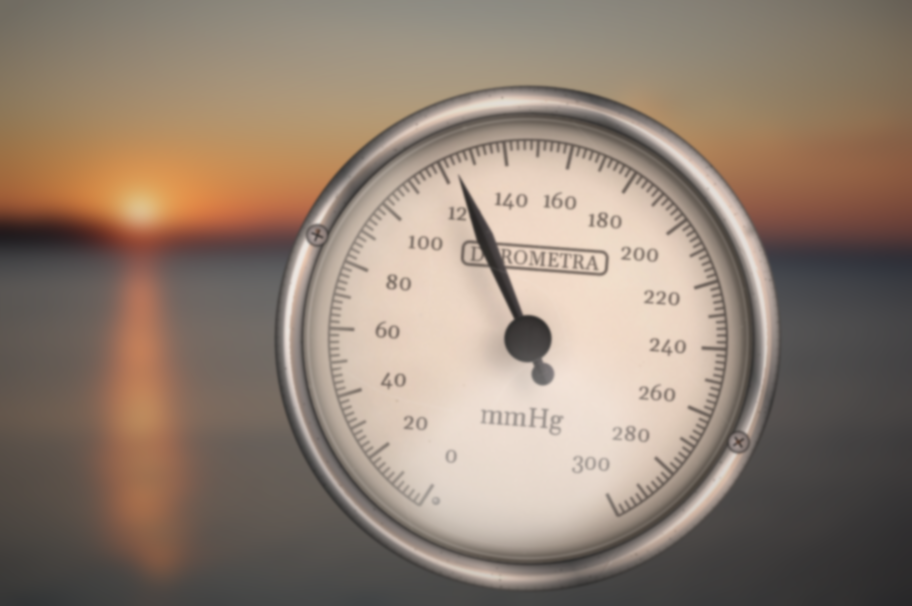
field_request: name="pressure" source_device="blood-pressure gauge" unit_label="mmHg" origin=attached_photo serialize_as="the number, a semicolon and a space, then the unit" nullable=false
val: 124; mmHg
